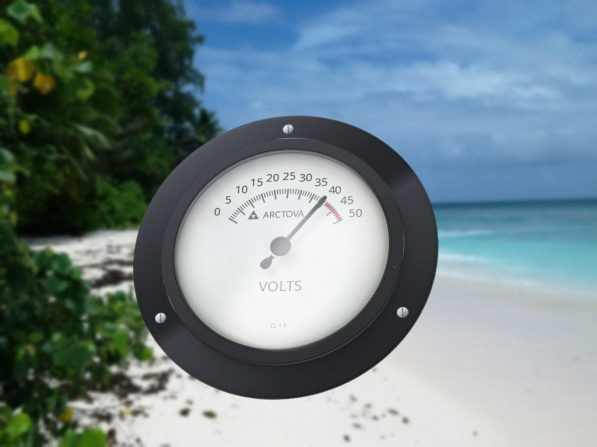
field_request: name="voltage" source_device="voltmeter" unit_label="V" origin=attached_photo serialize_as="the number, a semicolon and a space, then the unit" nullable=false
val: 40; V
